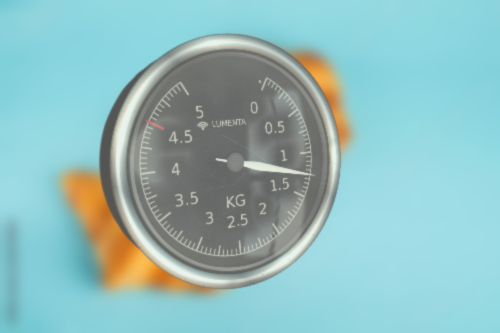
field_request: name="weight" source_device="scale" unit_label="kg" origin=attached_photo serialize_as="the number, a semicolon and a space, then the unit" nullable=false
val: 1.25; kg
